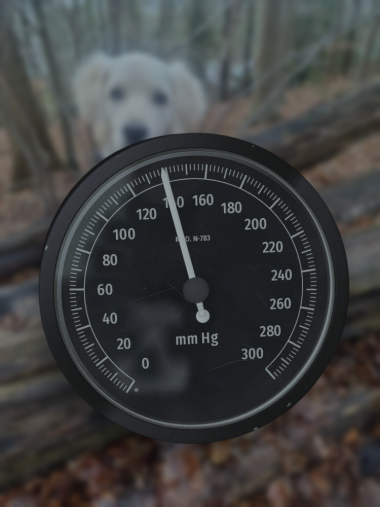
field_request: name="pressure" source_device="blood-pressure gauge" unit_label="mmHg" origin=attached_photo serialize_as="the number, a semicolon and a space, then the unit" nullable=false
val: 138; mmHg
